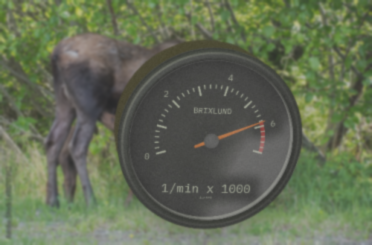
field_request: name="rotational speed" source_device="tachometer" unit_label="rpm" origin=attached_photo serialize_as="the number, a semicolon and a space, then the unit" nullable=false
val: 5800; rpm
